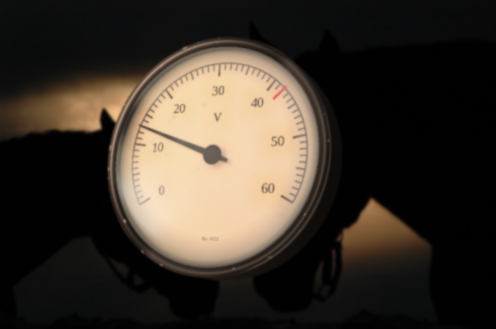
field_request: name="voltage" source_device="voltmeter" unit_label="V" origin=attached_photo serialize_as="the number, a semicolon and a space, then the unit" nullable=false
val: 13; V
